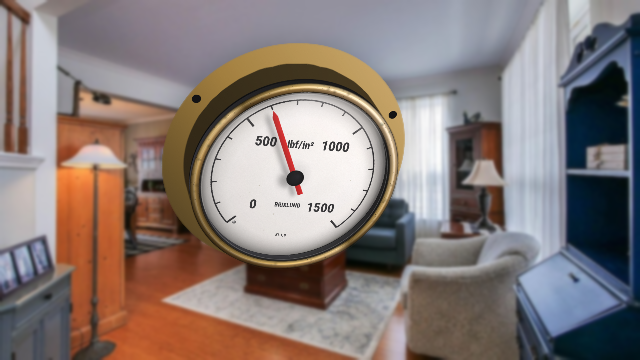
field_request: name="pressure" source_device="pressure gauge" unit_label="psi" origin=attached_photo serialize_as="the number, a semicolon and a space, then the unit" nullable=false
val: 600; psi
